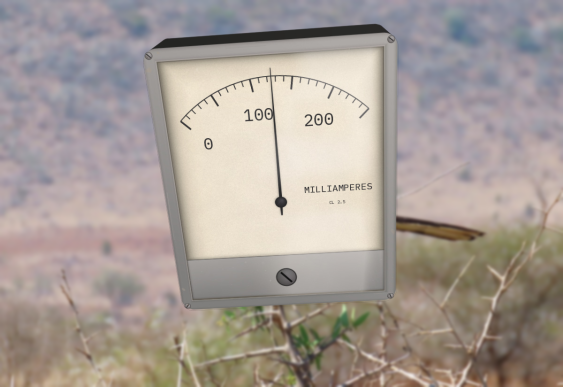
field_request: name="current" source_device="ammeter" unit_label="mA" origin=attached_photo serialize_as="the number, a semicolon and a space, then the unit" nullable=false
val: 125; mA
